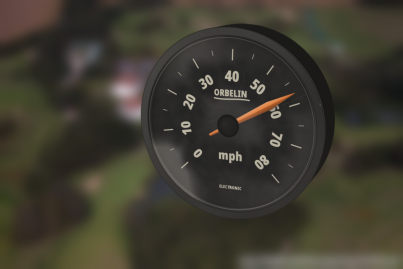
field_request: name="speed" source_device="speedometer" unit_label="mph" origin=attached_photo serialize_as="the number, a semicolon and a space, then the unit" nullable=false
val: 57.5; mph
